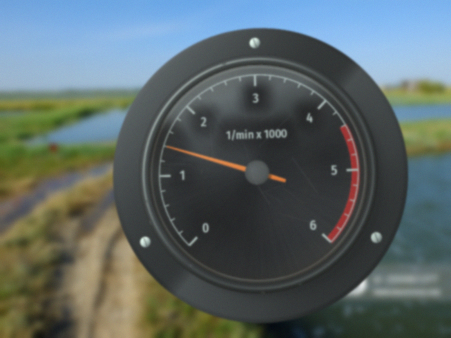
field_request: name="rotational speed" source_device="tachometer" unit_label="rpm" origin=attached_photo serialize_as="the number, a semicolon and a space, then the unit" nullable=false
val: 1400; rpm
